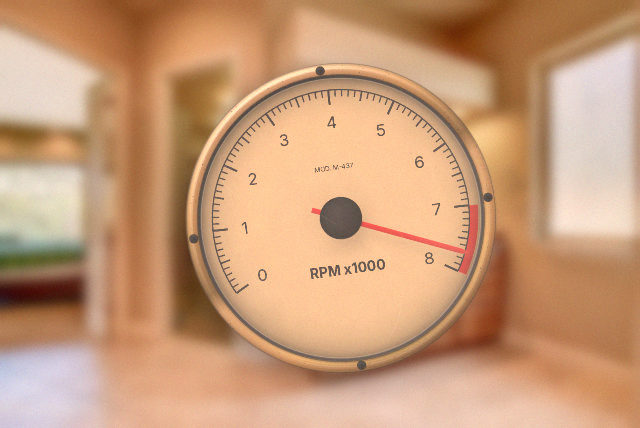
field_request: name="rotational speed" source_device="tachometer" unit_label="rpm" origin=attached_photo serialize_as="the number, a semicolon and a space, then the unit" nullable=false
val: 7700; rpm
